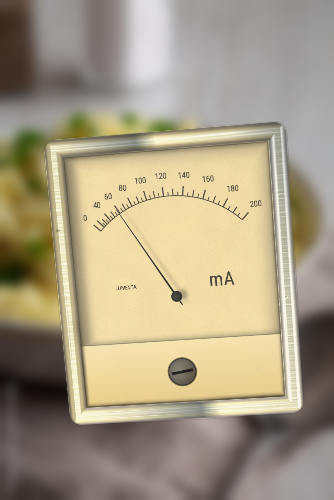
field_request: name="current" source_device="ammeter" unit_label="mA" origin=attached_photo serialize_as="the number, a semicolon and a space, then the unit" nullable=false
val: 60; mA
